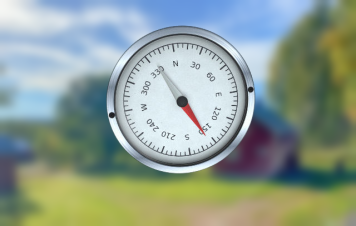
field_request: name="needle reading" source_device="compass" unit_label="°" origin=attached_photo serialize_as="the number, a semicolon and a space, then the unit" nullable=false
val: 155; °
